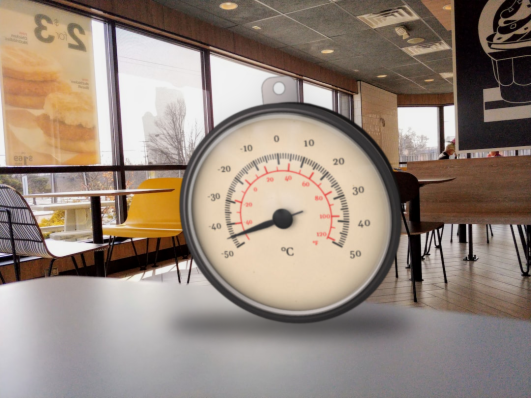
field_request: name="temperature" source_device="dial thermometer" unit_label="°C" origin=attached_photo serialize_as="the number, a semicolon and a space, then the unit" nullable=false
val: -45; °C
